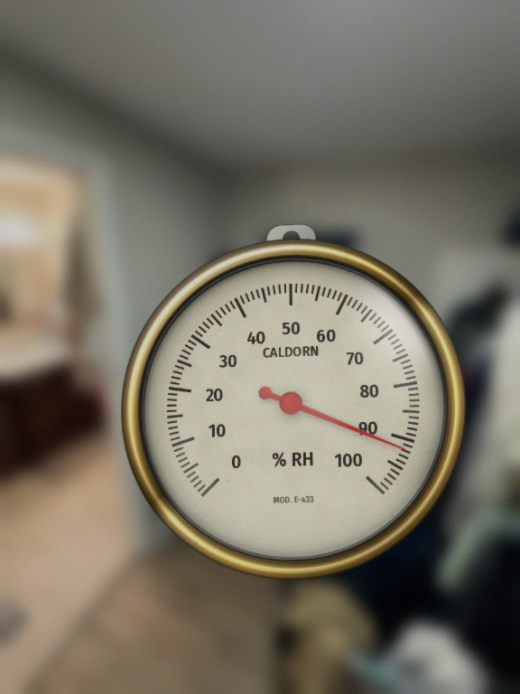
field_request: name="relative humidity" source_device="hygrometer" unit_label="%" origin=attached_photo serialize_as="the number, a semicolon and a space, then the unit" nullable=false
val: 92; %
